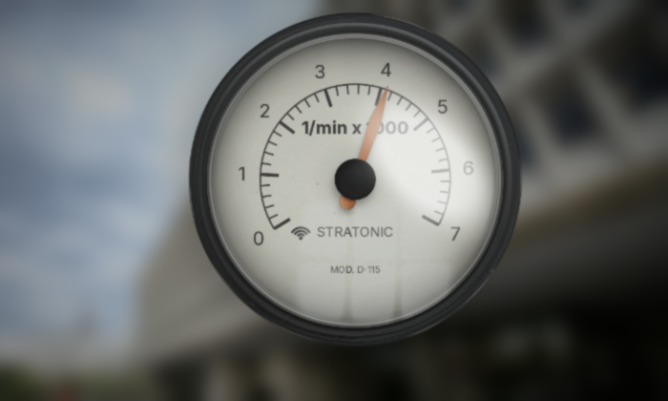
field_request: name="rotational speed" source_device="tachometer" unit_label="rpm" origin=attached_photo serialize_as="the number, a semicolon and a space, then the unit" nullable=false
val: 4100; rpm
